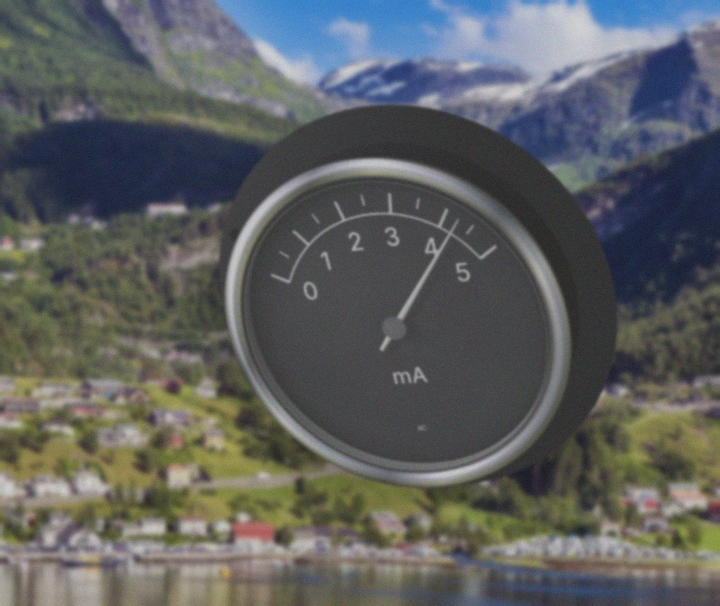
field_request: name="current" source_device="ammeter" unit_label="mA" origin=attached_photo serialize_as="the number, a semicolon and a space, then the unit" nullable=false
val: 4.25; mA
